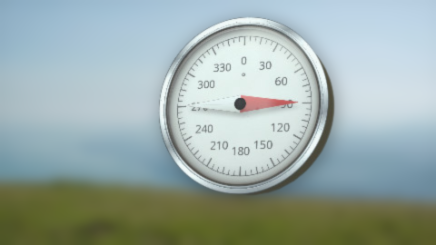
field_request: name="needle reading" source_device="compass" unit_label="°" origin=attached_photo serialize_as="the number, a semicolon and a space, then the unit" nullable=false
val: 90; °
